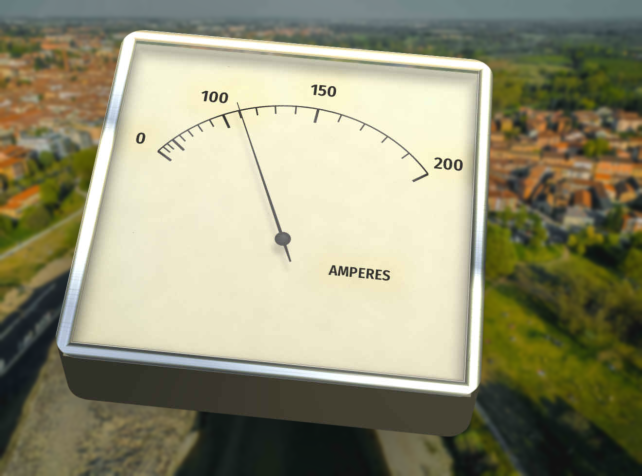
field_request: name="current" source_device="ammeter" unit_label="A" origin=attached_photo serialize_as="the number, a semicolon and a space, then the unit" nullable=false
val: 110; A
